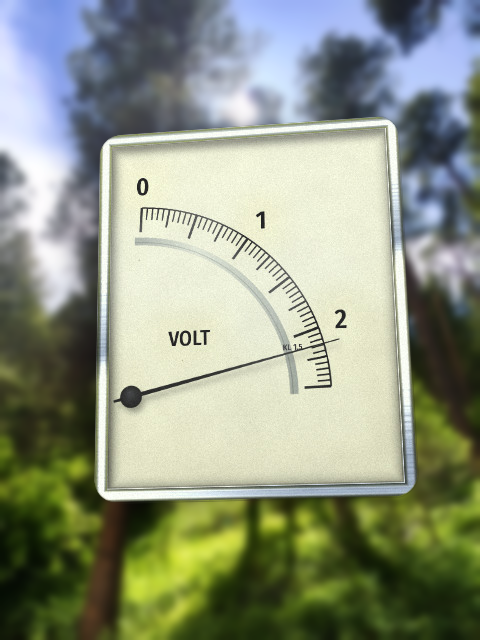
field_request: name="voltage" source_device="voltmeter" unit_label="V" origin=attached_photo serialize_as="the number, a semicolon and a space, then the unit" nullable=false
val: 2.15; V
